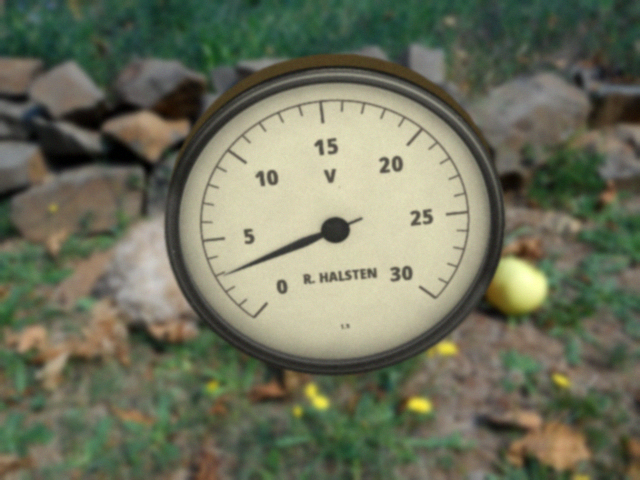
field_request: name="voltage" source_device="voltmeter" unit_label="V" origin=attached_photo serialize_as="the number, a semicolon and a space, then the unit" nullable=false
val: 3; V
